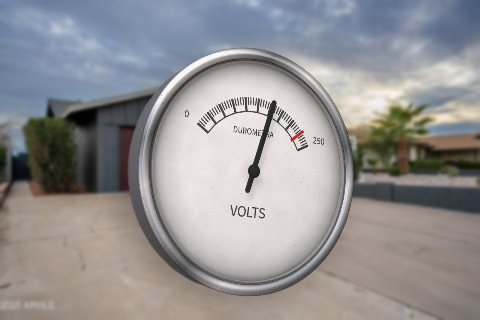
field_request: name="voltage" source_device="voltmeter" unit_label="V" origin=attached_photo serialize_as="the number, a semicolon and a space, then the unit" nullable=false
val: 150; V
